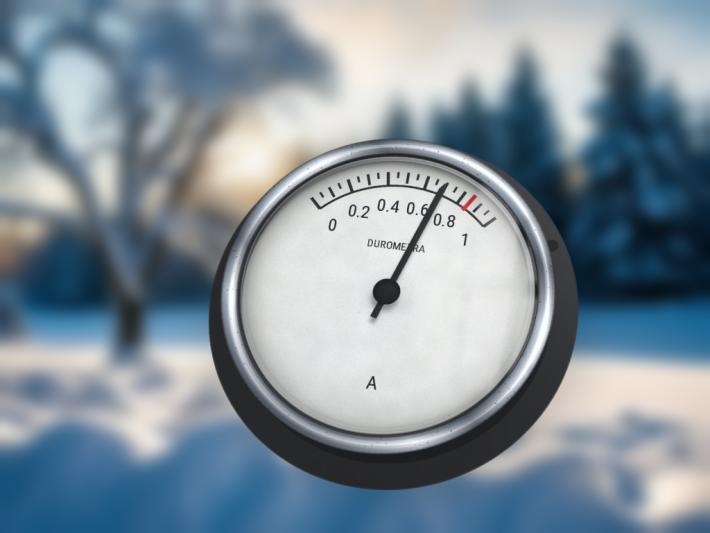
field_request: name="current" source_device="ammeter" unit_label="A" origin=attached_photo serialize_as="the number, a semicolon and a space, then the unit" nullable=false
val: 0.7; A
